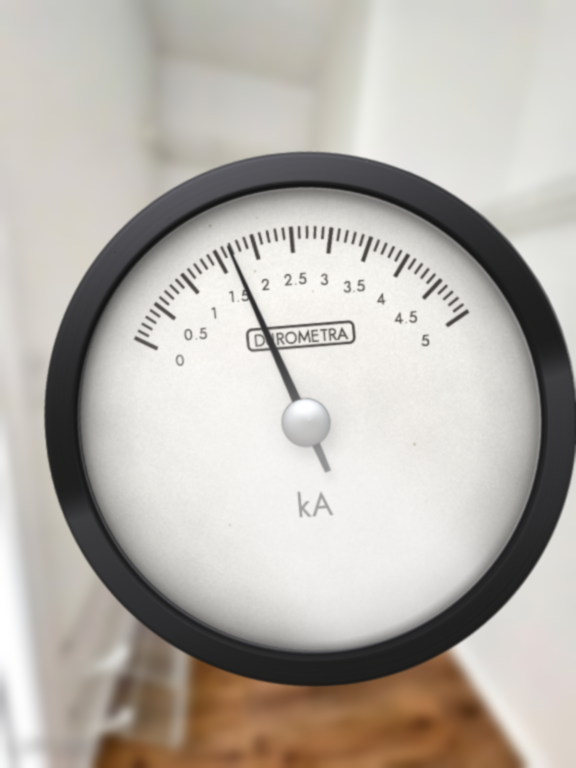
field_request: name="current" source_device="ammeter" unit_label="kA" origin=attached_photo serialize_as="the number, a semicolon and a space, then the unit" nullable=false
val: 1.7; kA
